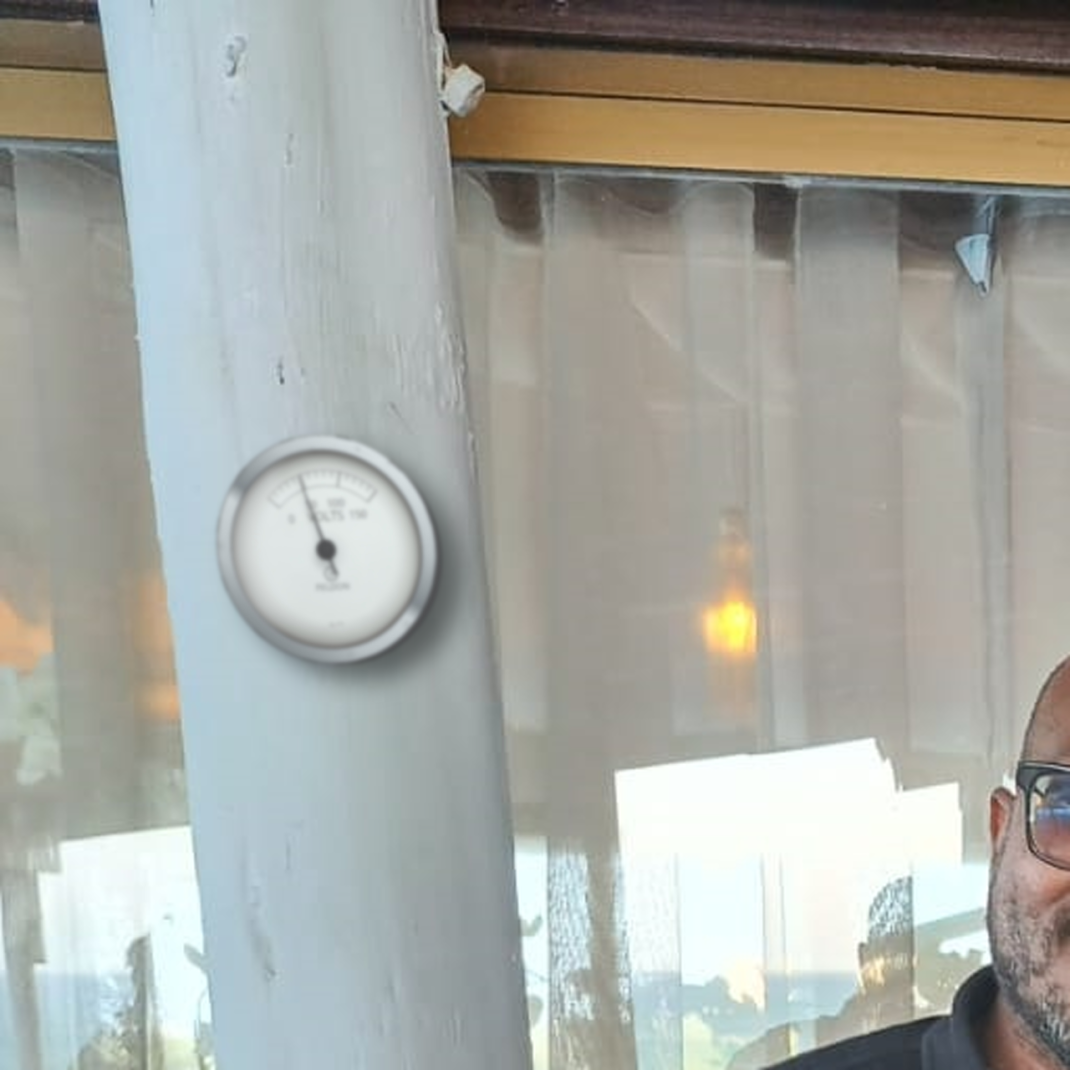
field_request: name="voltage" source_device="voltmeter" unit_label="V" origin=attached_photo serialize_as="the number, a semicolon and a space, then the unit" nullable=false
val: 50; V
